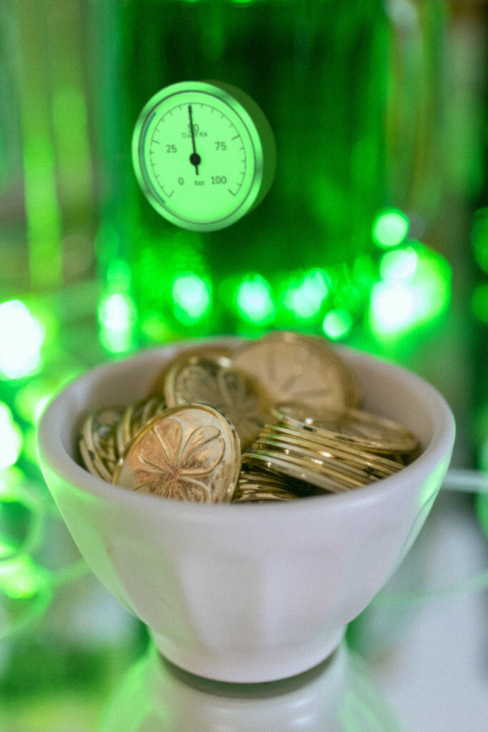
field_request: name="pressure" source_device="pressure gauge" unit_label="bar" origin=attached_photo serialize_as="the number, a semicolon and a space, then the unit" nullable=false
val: 50; bar
